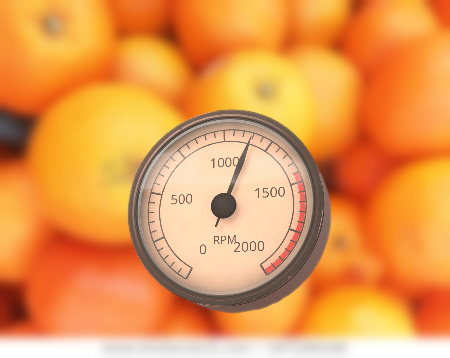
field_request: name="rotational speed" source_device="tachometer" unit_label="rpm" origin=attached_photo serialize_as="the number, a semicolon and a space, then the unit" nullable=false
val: 1150; rpm
